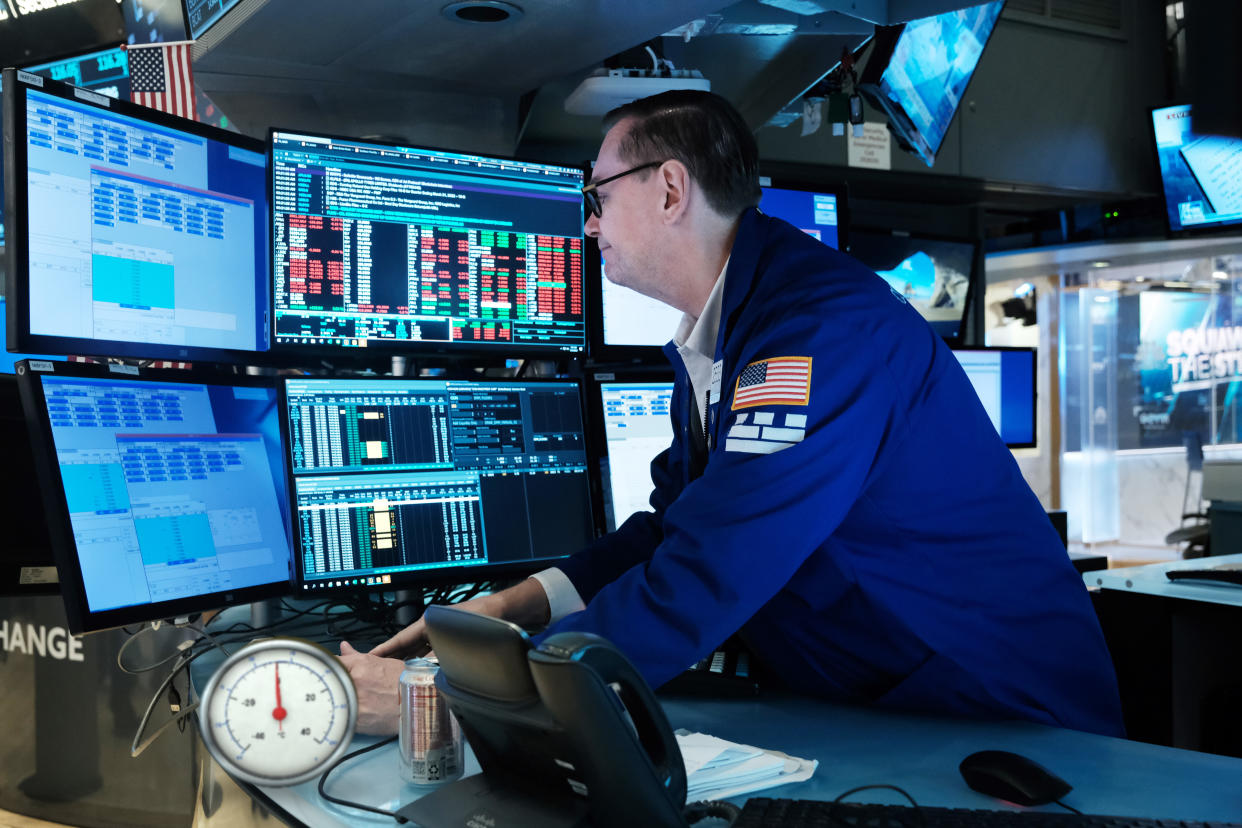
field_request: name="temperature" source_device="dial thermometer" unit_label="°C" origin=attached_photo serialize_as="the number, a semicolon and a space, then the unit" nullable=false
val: 0; °C
